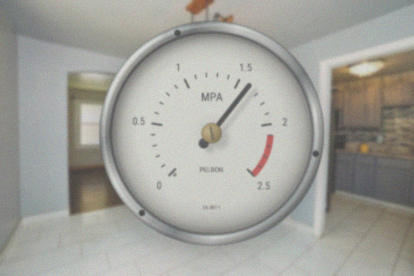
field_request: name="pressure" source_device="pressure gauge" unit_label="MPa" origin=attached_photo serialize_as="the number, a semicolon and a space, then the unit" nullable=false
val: 1.6; MPa
